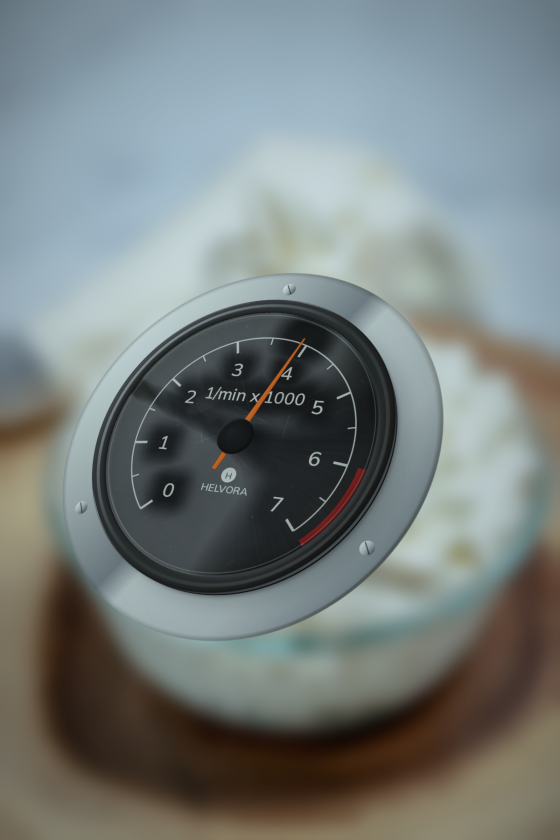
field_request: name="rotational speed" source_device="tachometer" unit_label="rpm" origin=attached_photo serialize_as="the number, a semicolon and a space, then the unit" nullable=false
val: 4000; rpm
